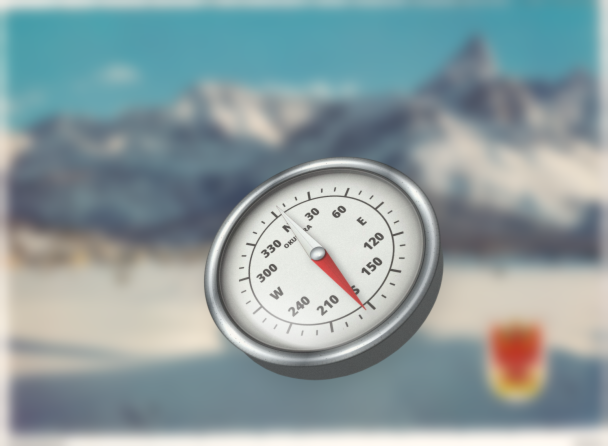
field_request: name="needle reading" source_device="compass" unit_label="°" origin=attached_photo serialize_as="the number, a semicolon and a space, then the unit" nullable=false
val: 185; °
